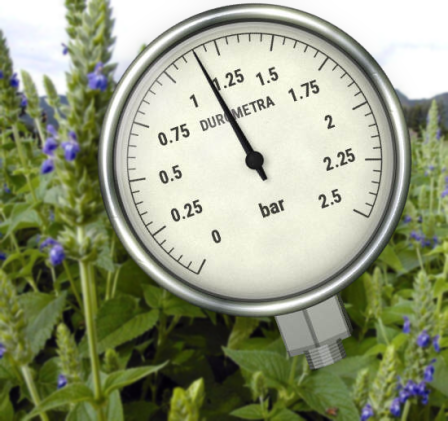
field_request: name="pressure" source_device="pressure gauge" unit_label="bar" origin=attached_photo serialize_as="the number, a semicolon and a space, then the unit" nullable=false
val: 1.15; bar
